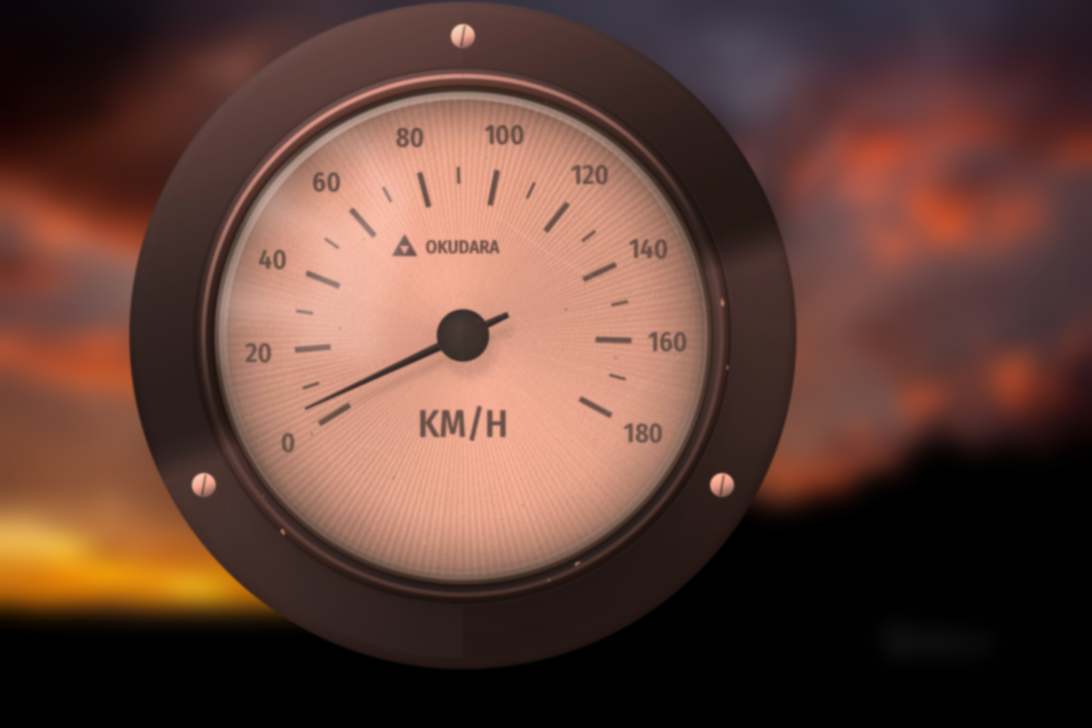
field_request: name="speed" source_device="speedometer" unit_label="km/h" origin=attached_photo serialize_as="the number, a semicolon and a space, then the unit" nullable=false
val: 5; km/h
